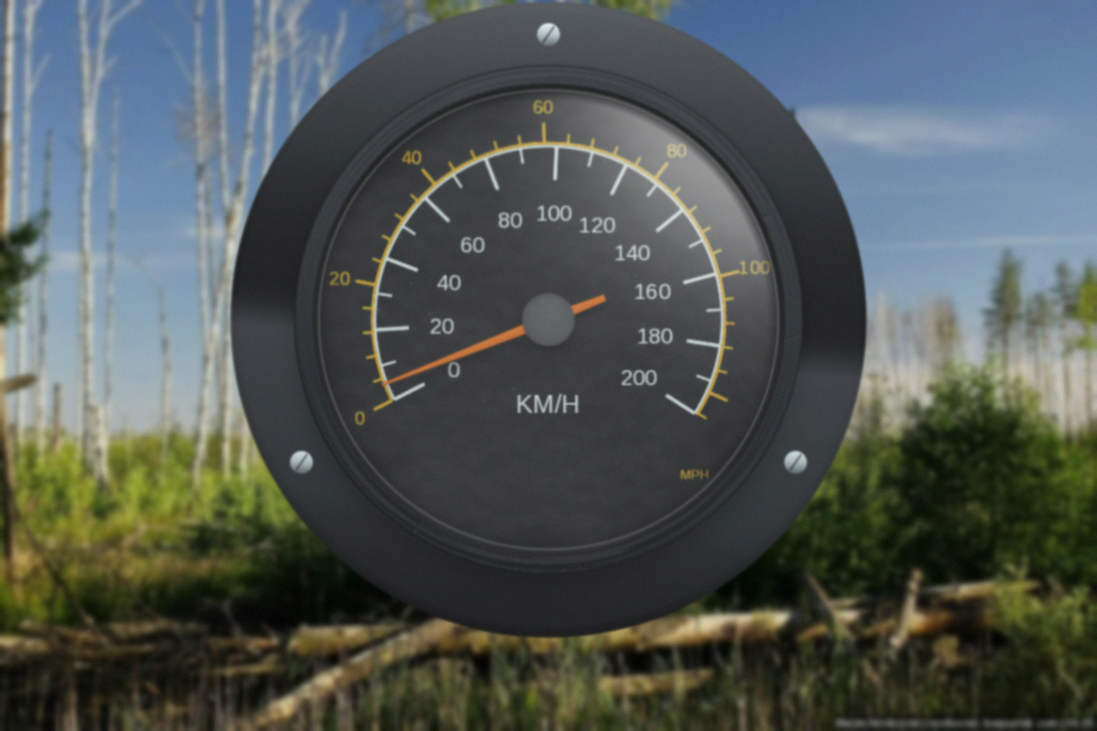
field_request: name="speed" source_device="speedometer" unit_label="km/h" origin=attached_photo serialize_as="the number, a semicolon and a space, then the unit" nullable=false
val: 5; km/h
